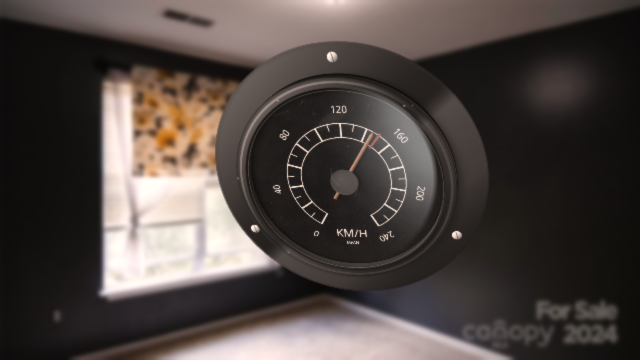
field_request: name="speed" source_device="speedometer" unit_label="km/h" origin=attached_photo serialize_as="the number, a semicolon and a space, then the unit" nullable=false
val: 145; km/h
